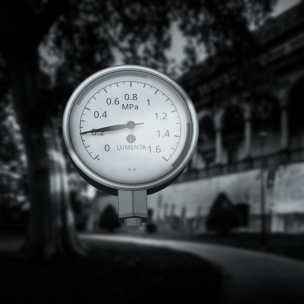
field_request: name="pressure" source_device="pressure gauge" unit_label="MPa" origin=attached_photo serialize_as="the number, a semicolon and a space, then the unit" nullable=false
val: 0.2; MPa
